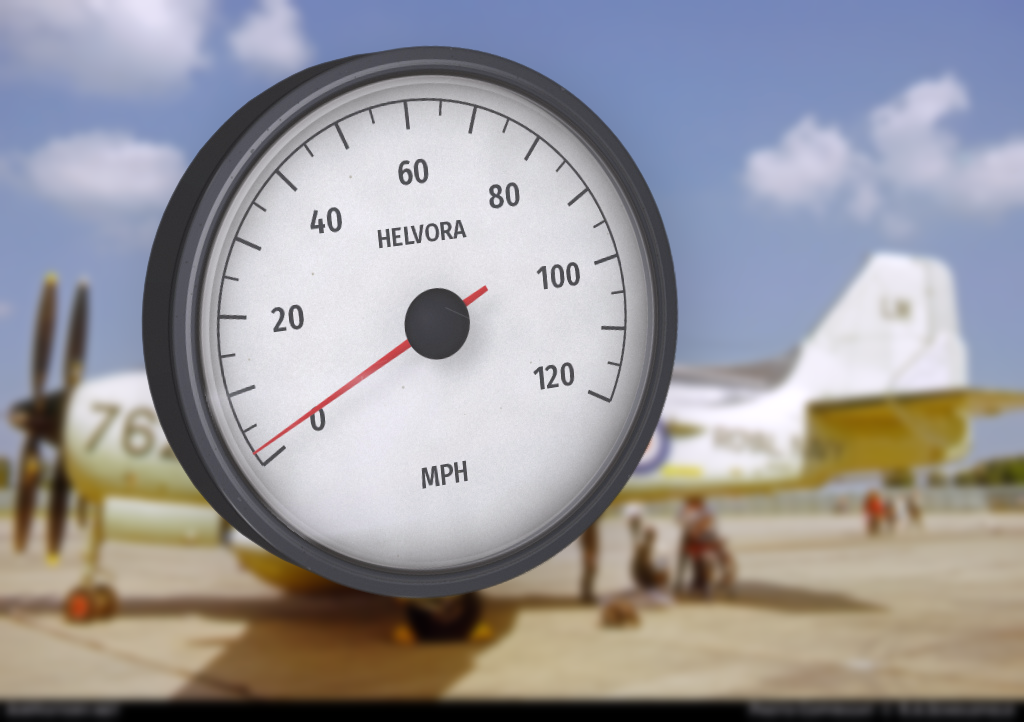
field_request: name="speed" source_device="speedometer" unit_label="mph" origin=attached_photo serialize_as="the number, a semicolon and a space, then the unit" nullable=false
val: 2.5; mph
